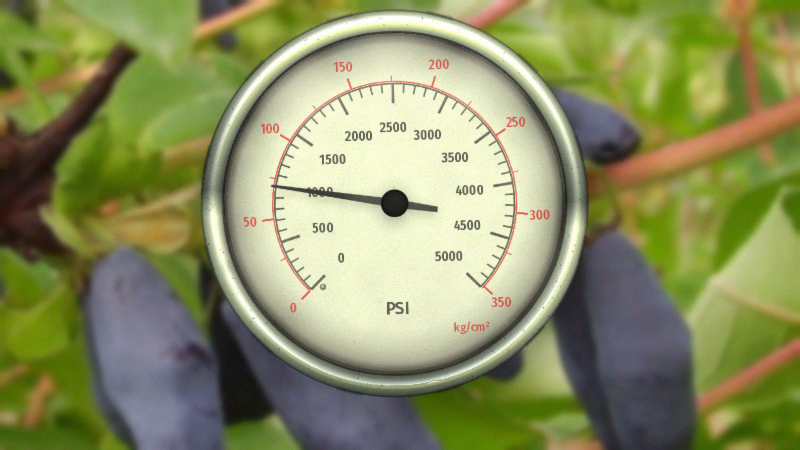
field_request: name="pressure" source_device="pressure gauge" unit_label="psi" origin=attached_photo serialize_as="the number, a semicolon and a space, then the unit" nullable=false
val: 1000; psi
